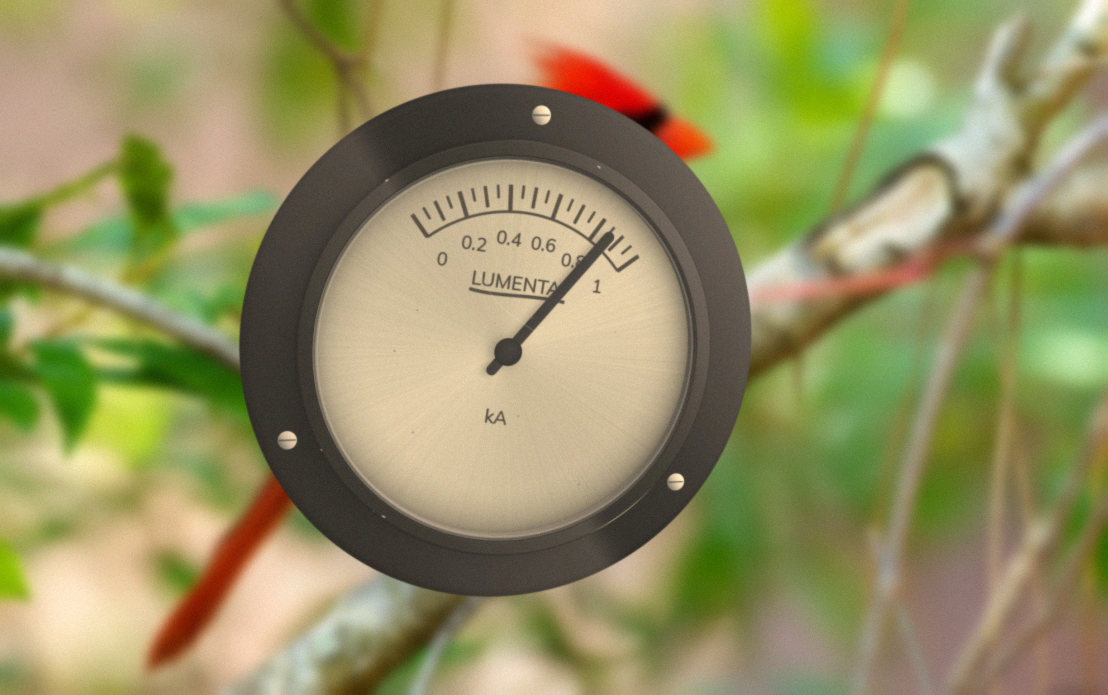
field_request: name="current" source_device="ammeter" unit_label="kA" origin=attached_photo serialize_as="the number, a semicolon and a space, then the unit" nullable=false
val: 0.85; kA
